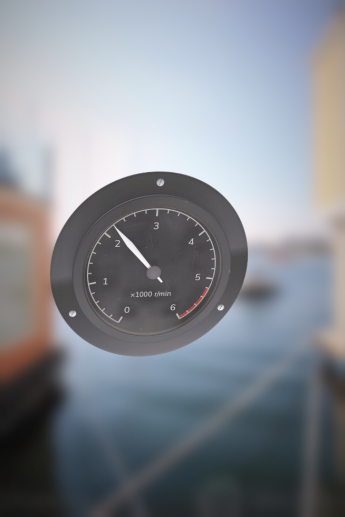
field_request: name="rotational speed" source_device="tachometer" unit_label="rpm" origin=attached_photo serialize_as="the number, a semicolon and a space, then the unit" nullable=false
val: 2200; rpm
